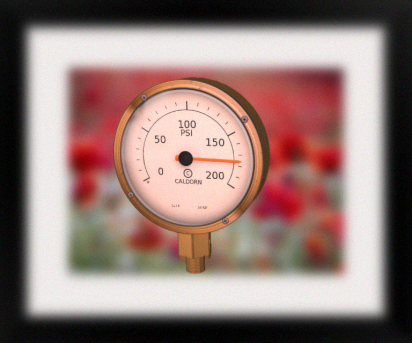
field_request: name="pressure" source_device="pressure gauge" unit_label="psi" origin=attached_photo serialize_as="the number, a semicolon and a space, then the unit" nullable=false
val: 175; psi
